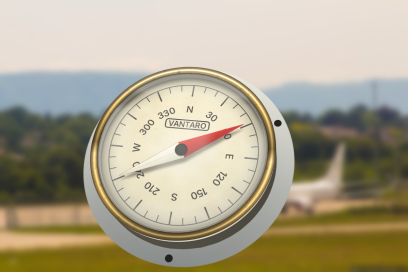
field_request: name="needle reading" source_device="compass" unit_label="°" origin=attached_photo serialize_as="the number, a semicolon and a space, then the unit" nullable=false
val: 60; °
